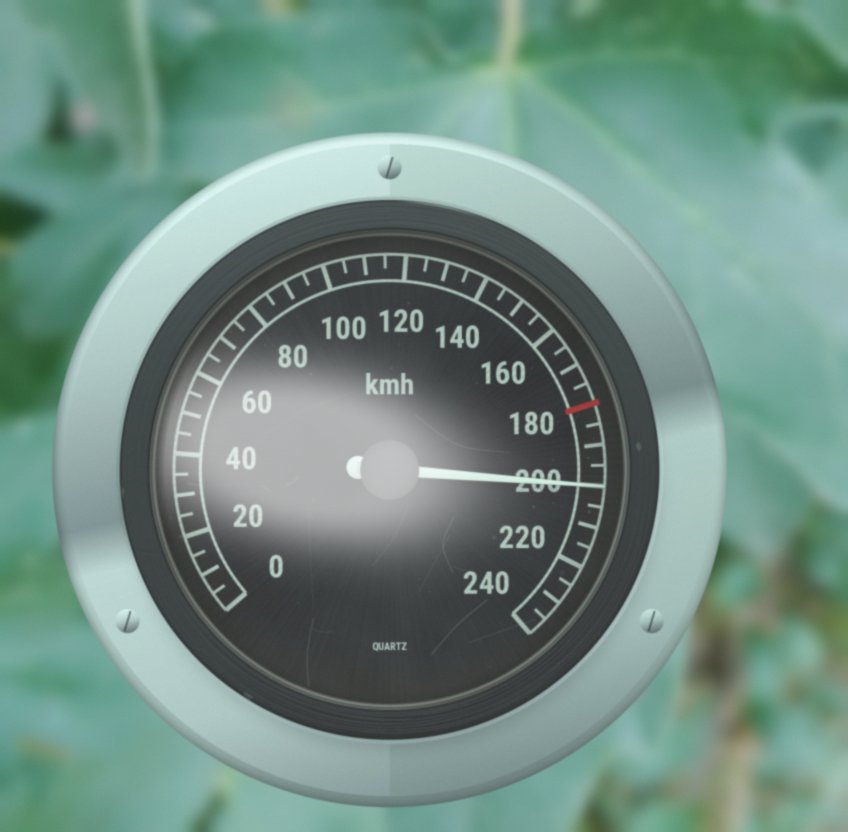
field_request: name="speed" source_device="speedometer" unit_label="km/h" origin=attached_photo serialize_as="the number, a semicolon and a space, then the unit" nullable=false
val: 200; km/h
